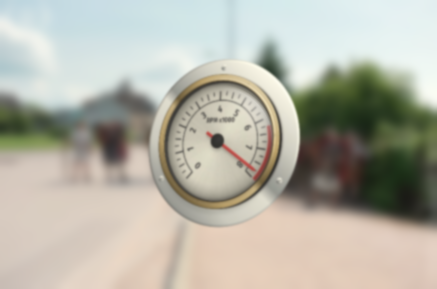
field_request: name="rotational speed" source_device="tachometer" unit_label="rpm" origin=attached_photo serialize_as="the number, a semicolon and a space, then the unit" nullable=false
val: 7750; rpm
